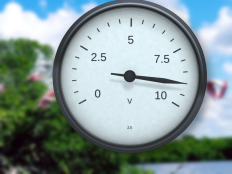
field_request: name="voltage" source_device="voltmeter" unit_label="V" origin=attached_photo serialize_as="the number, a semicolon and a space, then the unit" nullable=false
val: 9; V
